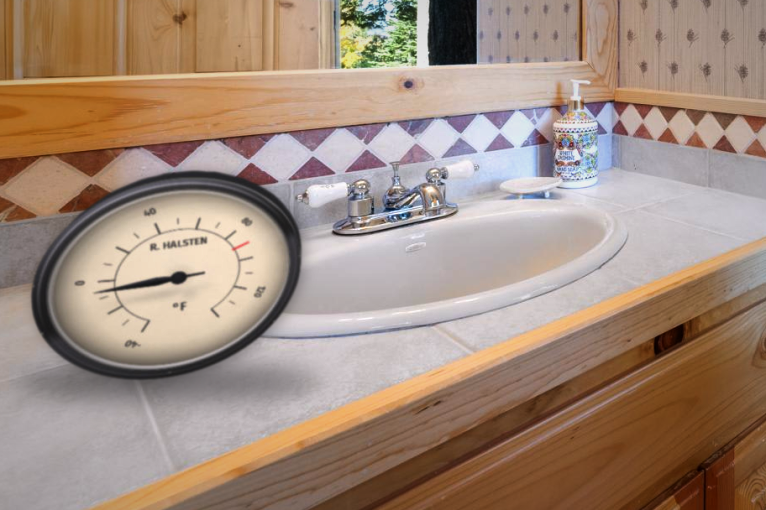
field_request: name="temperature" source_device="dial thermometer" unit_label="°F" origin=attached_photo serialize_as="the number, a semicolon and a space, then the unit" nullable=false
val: -5; °F
